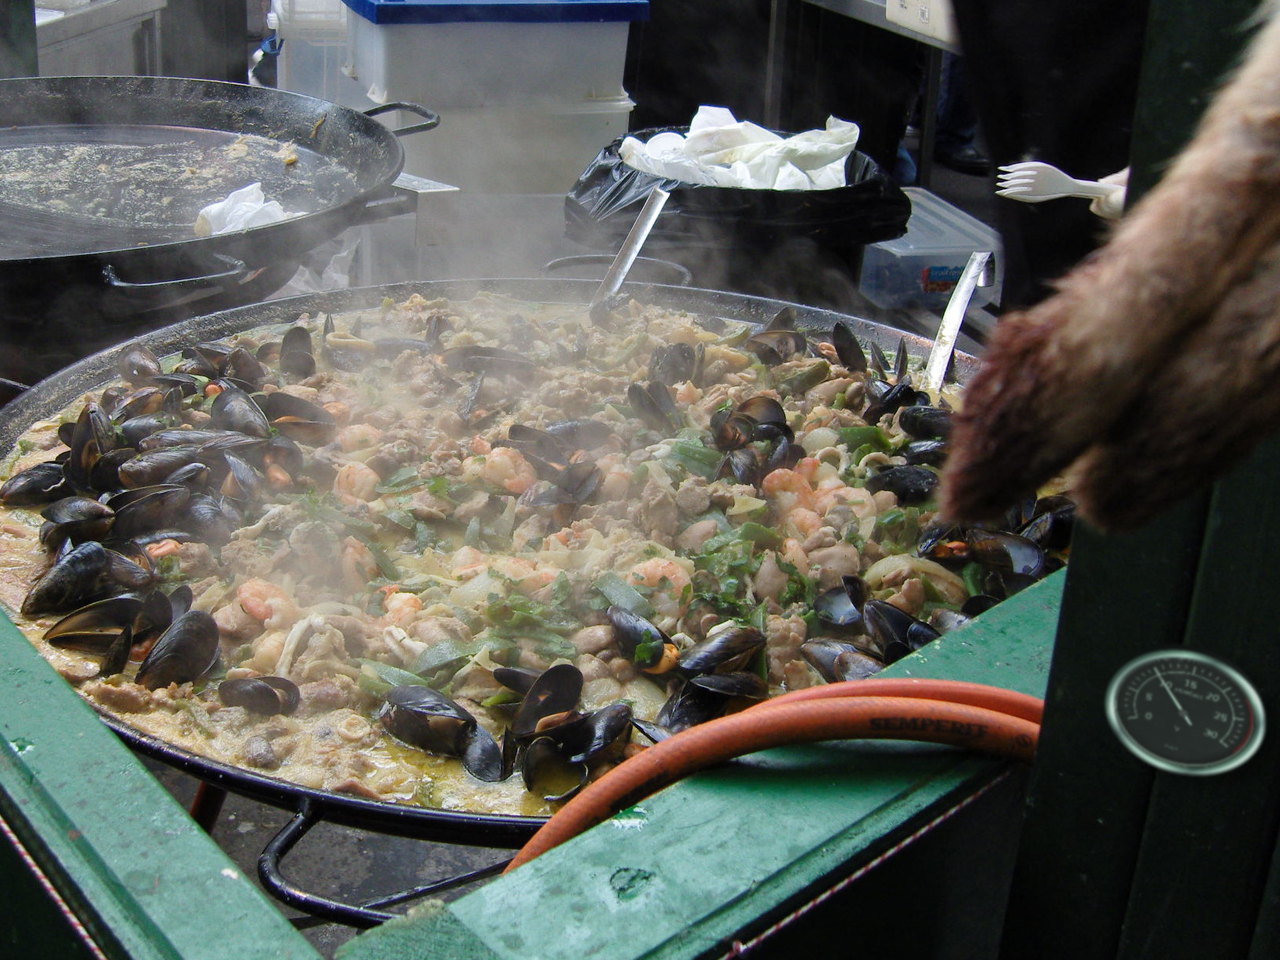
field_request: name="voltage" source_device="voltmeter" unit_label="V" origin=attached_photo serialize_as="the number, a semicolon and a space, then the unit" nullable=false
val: 10; V
